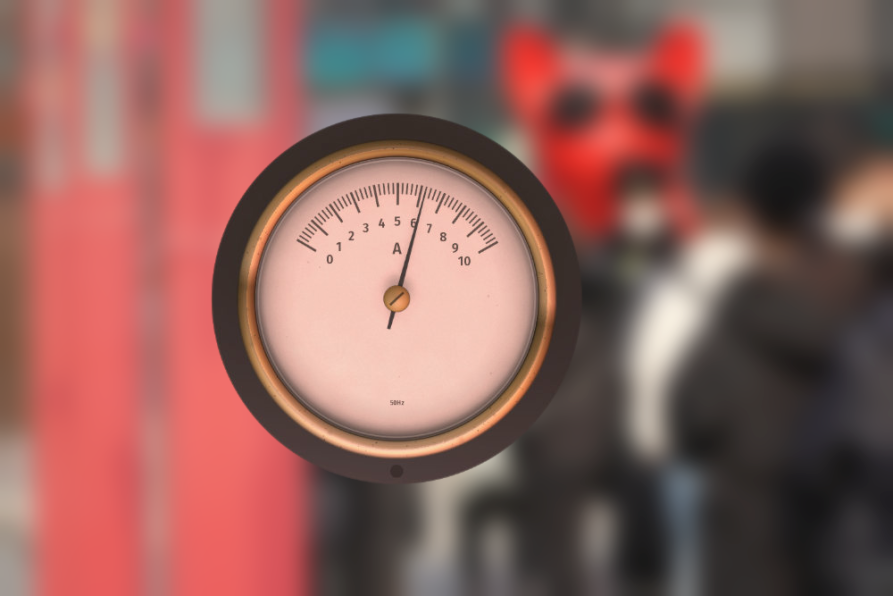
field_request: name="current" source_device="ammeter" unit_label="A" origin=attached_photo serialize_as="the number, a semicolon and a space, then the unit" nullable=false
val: 6.2; A
